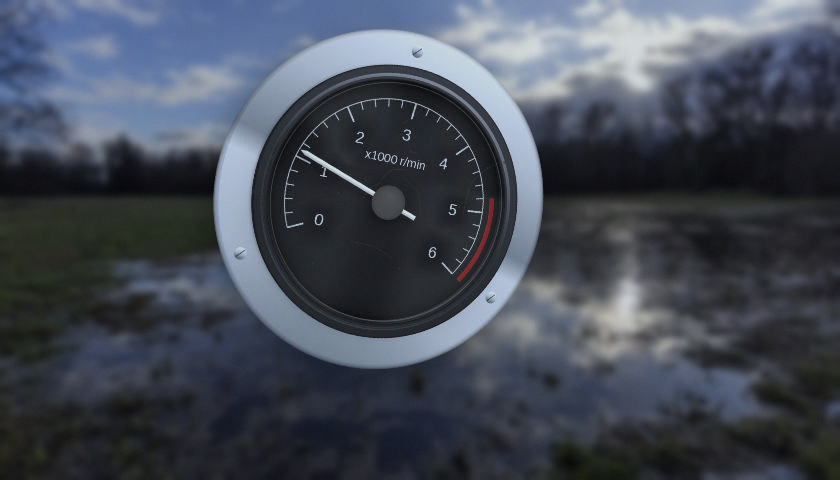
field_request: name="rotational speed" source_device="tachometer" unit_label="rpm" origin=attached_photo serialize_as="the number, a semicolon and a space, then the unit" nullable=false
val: 1100; rpm
